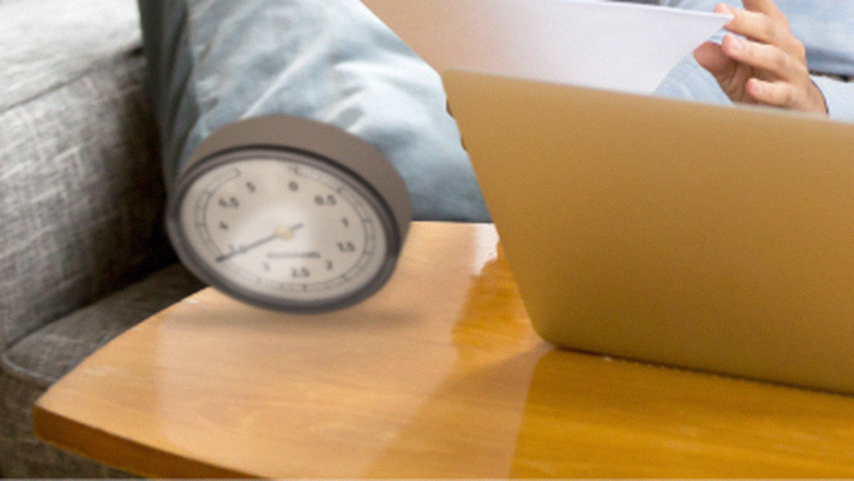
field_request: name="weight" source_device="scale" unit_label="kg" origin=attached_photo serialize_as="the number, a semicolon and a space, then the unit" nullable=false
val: 3.5; kg
